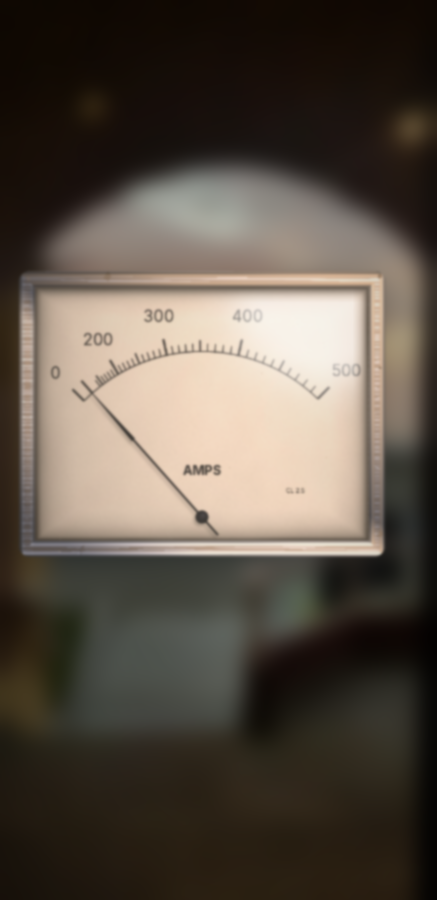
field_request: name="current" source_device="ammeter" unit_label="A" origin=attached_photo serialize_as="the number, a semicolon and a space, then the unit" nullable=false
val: 100; A
